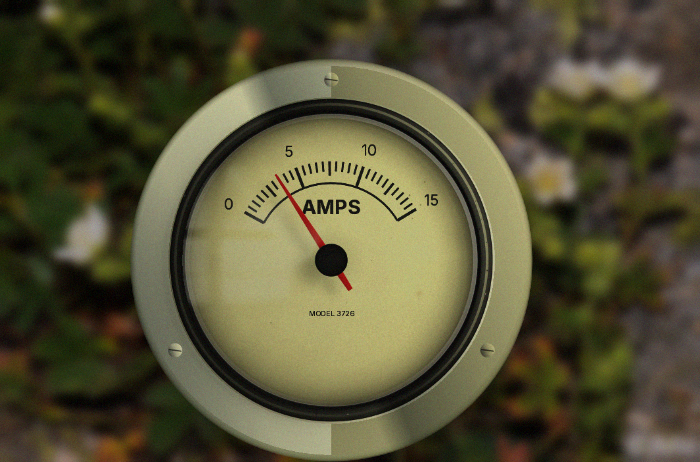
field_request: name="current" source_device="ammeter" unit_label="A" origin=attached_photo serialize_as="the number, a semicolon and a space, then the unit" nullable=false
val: 3.5; A
